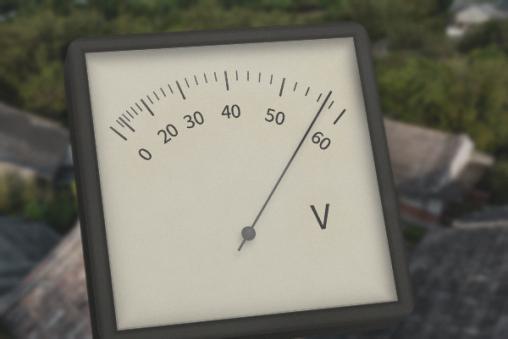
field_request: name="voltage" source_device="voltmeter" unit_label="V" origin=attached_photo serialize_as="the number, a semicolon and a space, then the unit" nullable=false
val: 57; V
